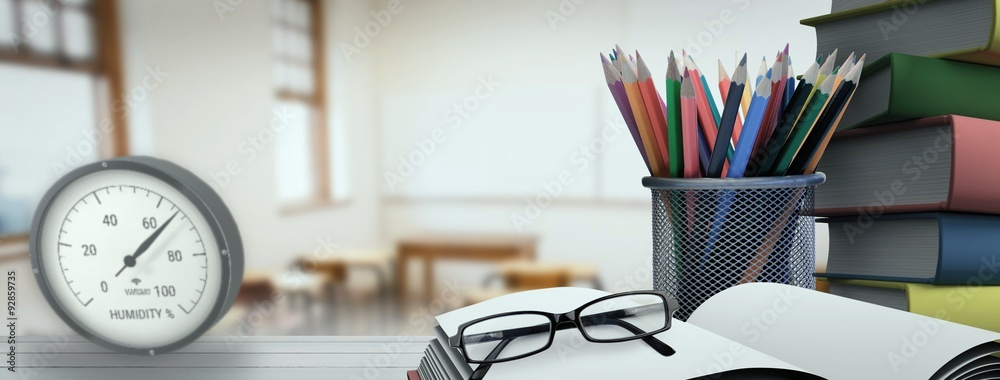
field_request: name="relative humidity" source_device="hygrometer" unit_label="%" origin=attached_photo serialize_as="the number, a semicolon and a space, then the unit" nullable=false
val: 66; %
